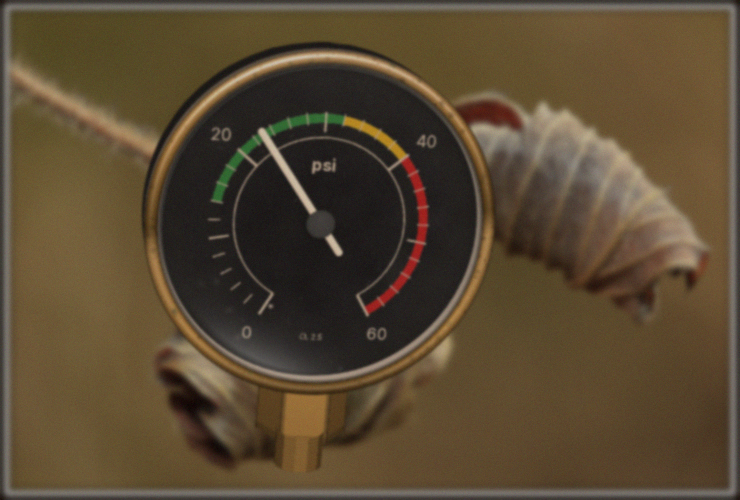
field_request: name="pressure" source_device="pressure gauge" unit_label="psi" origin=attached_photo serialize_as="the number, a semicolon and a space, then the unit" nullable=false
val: 23; psi
